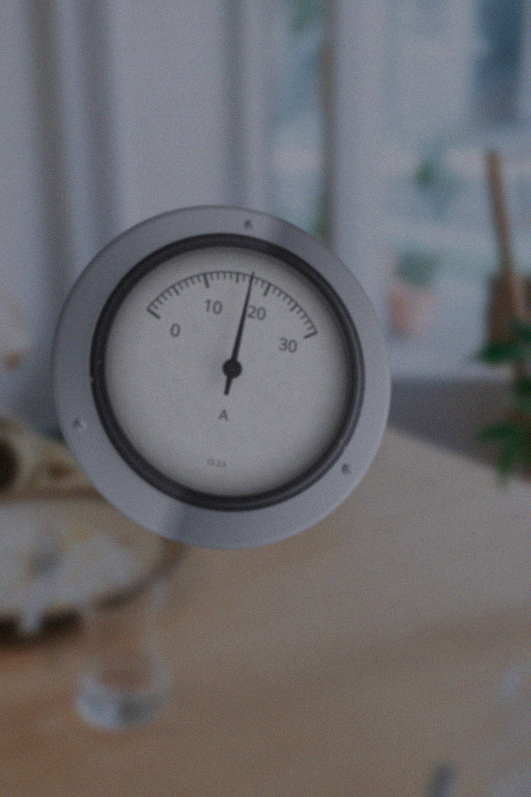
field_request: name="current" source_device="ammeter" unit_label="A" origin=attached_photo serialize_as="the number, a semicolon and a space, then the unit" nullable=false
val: 17; A
